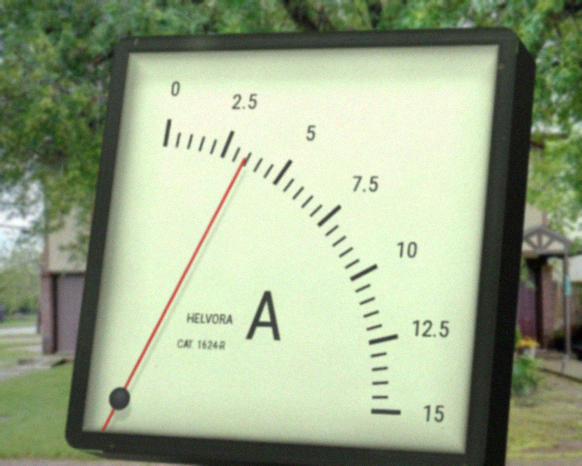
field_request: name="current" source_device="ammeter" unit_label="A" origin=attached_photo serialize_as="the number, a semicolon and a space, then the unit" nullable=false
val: 3.5; A
